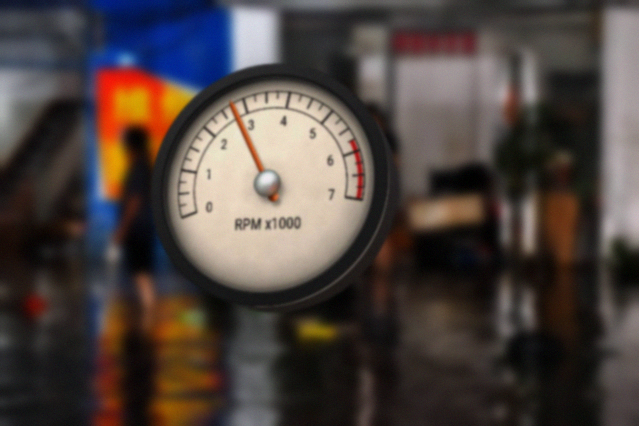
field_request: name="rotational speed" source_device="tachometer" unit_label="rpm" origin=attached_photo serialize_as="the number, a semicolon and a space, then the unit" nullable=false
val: 2750; rpm
